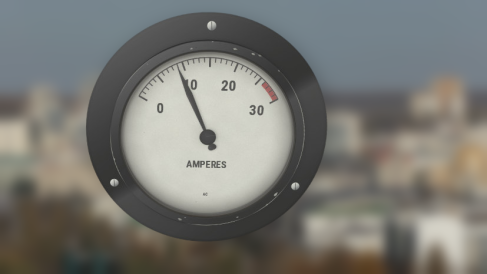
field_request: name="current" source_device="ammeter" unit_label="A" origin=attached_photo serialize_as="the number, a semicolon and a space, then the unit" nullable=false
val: 9; A
